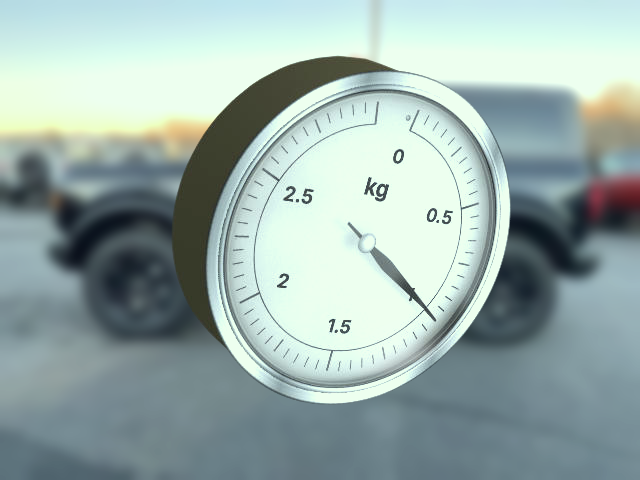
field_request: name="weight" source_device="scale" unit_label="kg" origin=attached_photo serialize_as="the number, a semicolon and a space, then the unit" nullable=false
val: 1; kg
